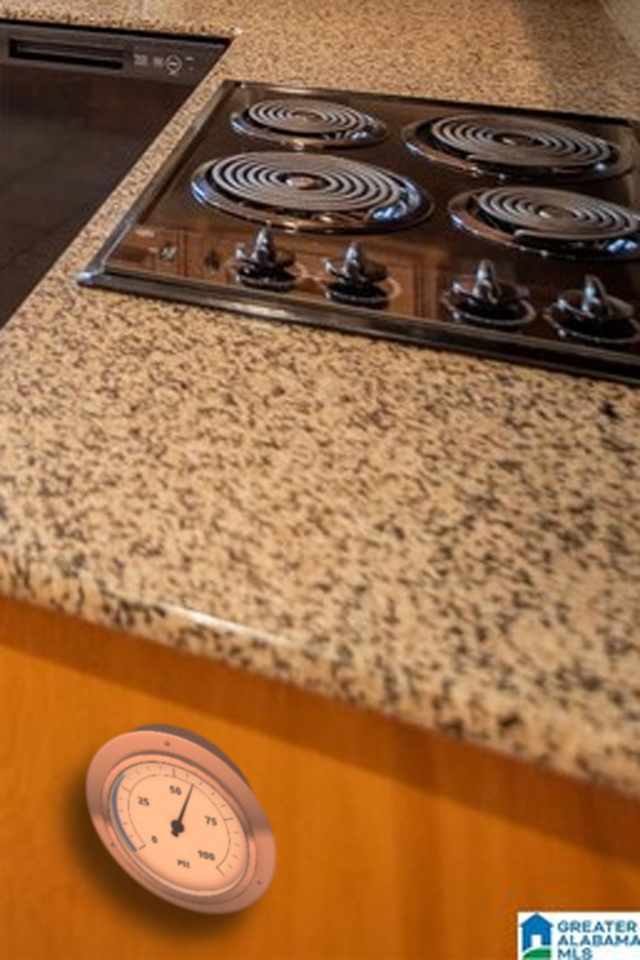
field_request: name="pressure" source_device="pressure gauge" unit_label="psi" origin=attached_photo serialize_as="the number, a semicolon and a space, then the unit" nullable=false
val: 57.5; psi
